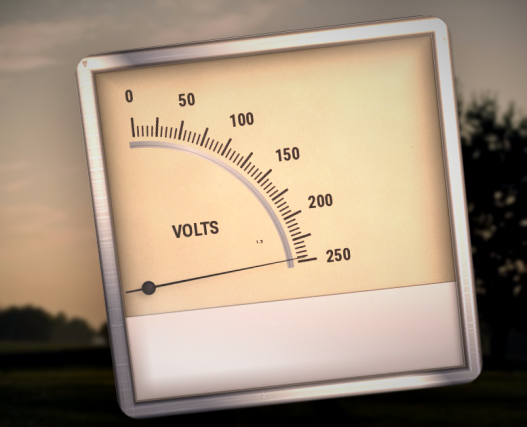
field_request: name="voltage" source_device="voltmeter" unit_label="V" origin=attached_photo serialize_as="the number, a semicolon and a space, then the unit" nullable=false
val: 245; V
